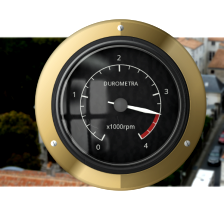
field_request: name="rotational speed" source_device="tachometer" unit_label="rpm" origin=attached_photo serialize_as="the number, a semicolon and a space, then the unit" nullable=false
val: 3400; rpm
